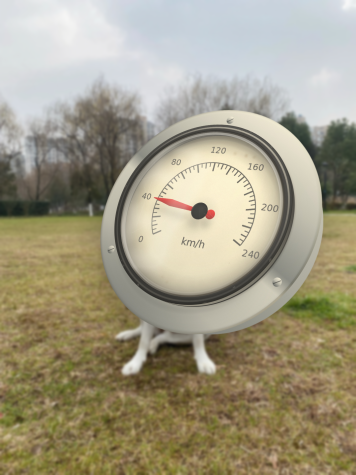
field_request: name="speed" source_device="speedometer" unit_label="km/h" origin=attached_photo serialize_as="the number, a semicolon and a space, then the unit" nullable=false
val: 40; km/h
